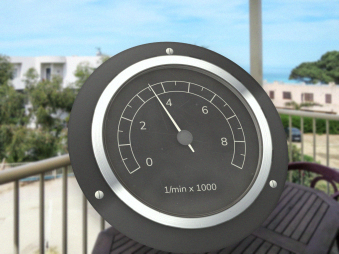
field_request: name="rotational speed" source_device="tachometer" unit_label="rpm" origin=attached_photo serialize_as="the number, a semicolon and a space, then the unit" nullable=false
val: 3500; rpm
